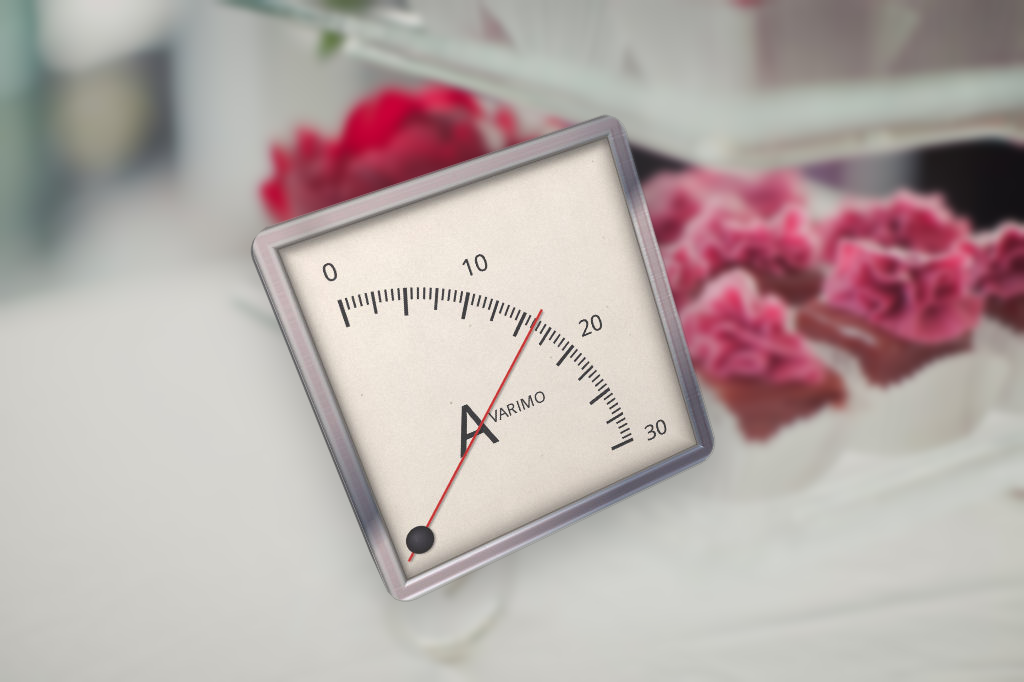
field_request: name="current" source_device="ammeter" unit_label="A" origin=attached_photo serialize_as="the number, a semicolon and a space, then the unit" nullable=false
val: 16; A
